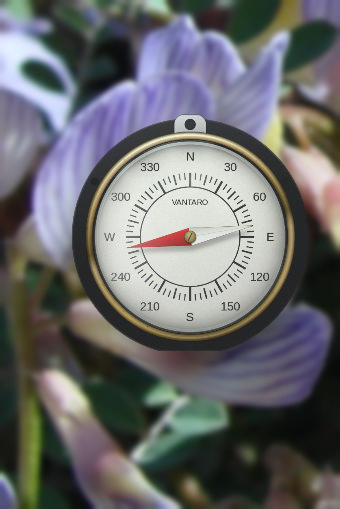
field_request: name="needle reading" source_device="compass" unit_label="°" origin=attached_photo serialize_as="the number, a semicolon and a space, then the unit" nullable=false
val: 260; °
